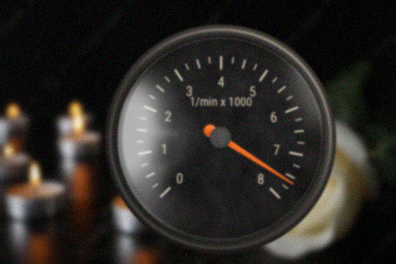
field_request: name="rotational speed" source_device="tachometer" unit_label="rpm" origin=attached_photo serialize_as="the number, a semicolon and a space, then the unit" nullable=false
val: 7625; rpm
